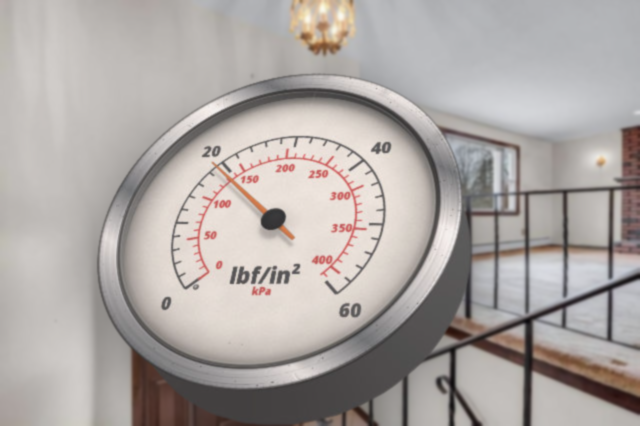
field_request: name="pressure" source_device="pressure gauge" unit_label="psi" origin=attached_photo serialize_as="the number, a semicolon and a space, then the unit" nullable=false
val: 19; psi
